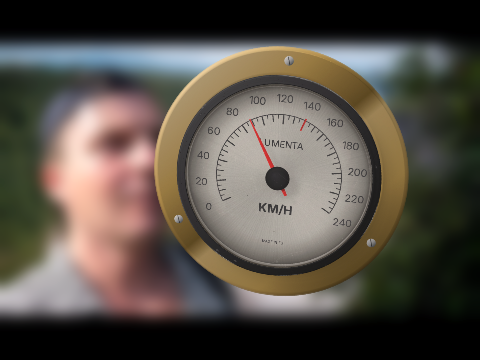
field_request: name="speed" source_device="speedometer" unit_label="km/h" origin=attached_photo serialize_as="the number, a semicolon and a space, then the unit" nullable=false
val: 90; km/h
